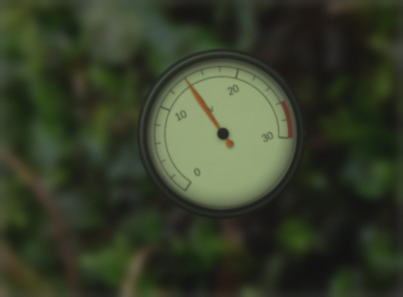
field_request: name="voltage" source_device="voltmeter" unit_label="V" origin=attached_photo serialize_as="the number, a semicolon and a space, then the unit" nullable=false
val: 14; V
